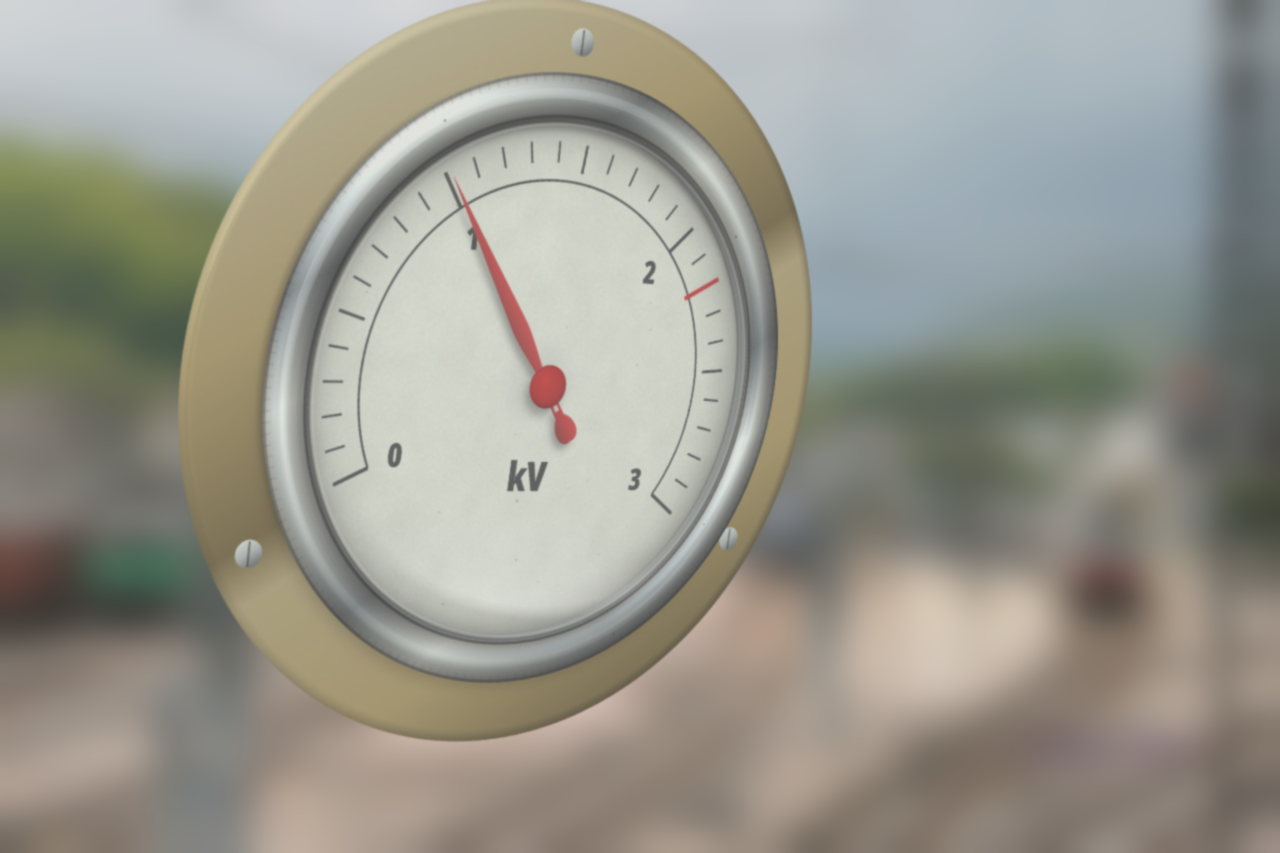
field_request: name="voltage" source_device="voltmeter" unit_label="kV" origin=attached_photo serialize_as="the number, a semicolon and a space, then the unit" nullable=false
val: 1; kV
